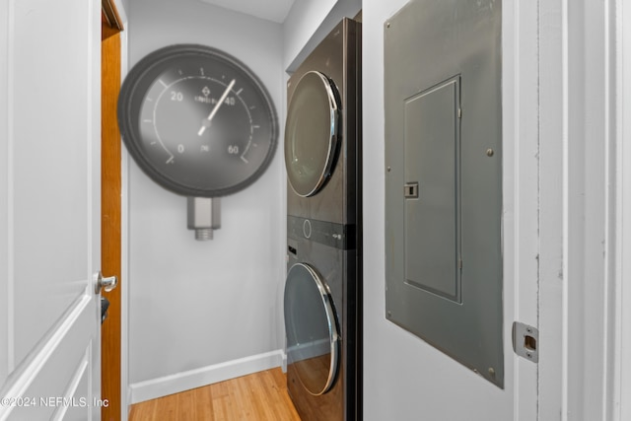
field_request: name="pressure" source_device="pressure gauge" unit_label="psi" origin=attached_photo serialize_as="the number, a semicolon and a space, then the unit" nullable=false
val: 37.5; psi
